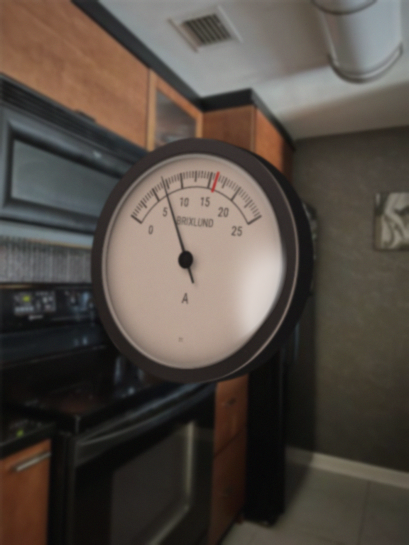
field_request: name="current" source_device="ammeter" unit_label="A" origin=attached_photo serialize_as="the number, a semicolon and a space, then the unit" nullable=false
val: 7.5; A
